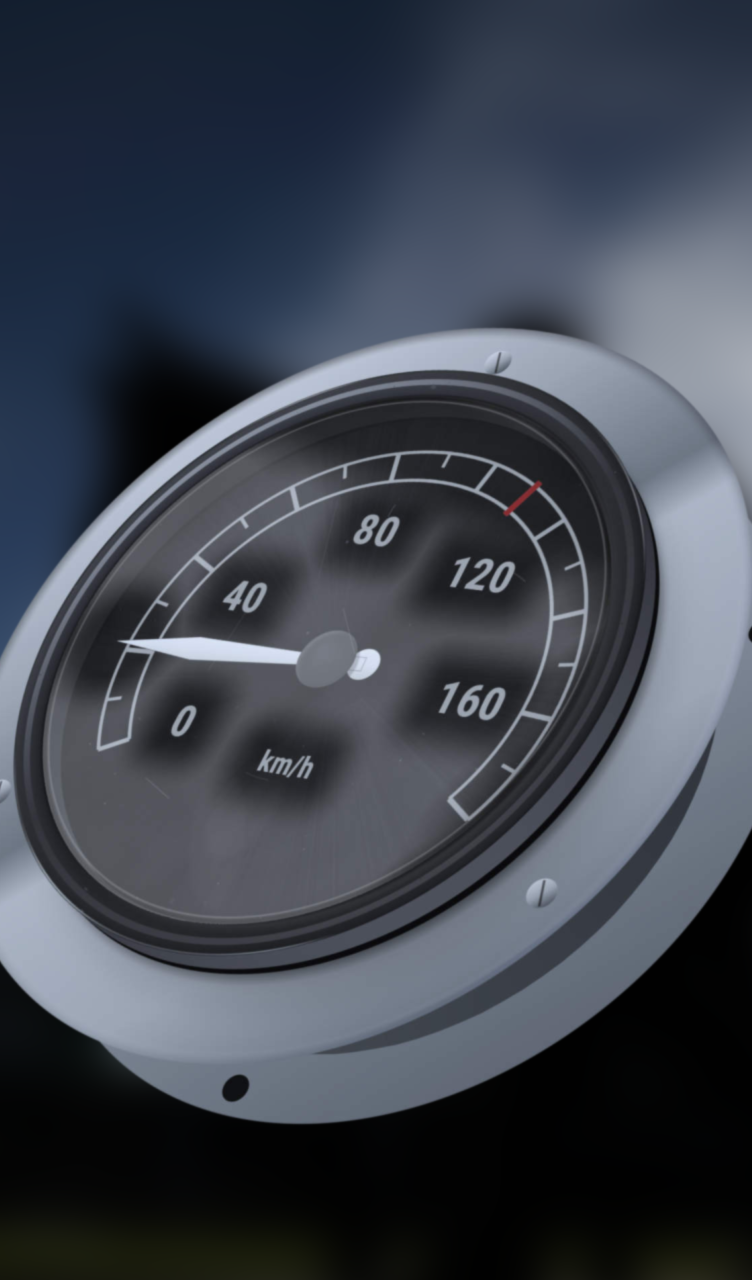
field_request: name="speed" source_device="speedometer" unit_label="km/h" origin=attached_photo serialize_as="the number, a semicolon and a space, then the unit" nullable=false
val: 20; km/h
